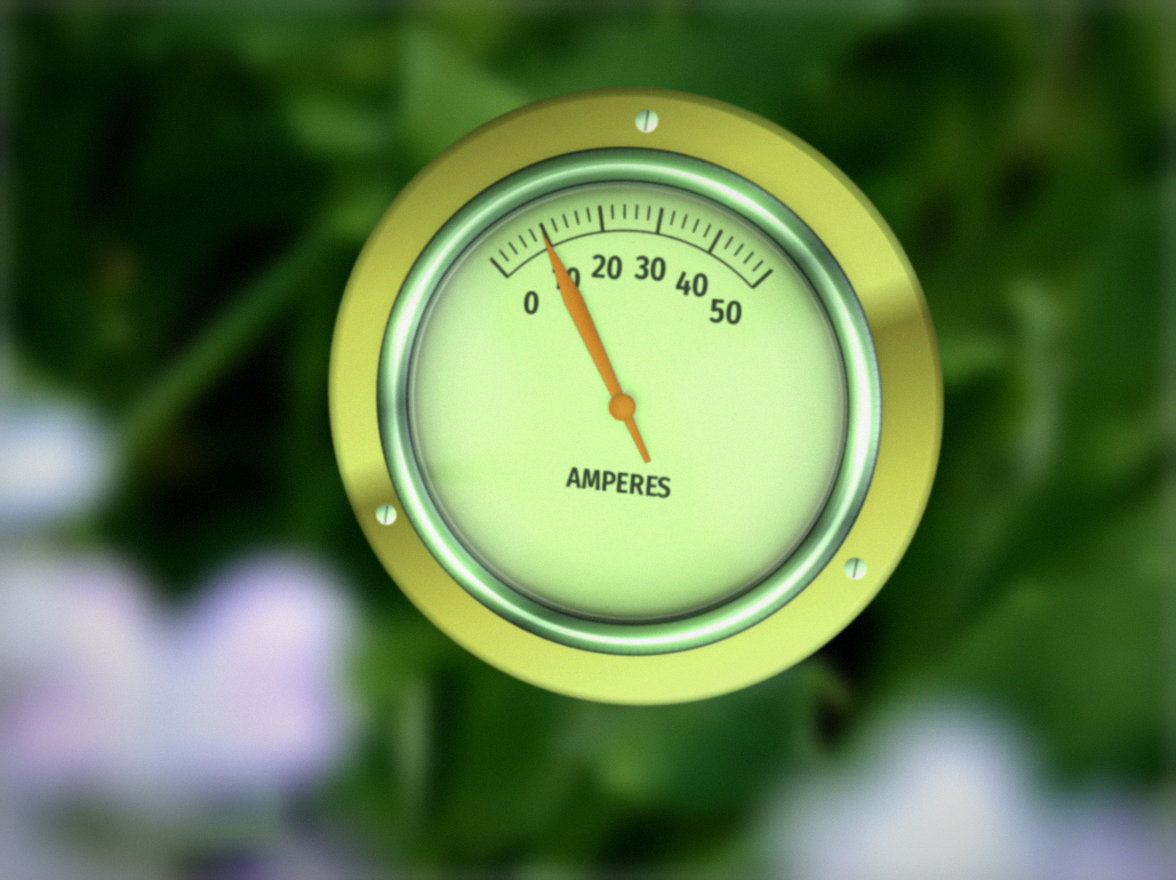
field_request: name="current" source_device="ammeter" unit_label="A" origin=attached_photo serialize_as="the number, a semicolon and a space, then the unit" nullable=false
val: 10; A
